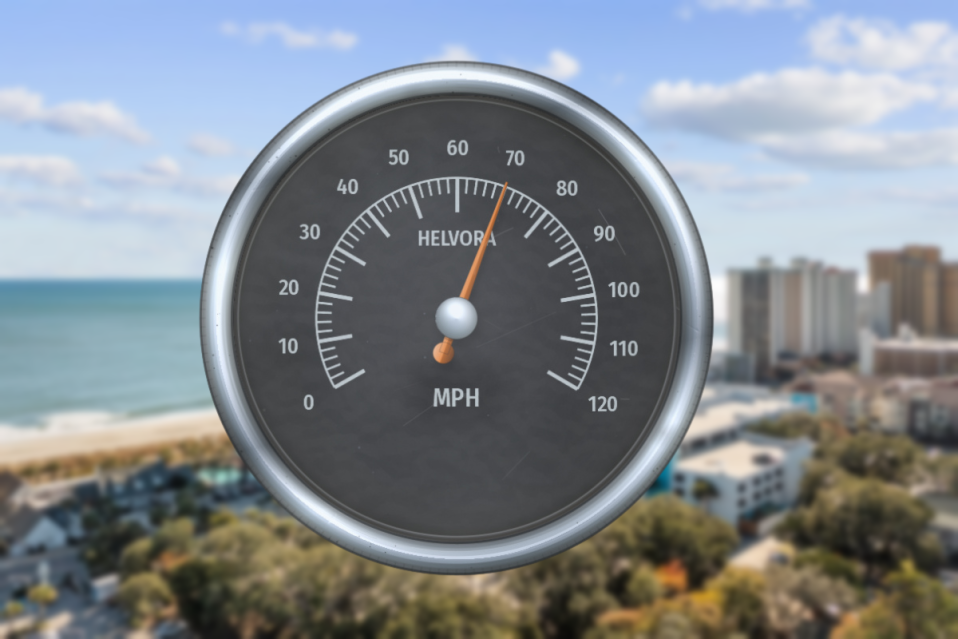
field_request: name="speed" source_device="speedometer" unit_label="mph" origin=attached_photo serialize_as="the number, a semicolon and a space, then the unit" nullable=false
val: 70; mph
